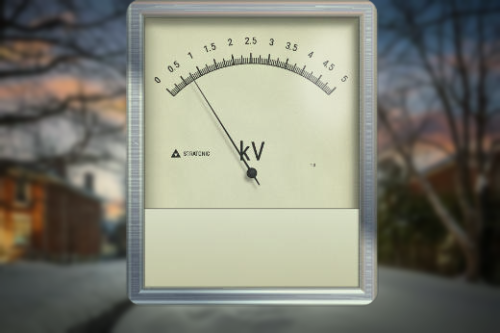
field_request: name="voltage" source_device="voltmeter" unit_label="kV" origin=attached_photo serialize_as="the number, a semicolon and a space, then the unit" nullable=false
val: 0.75; kV
